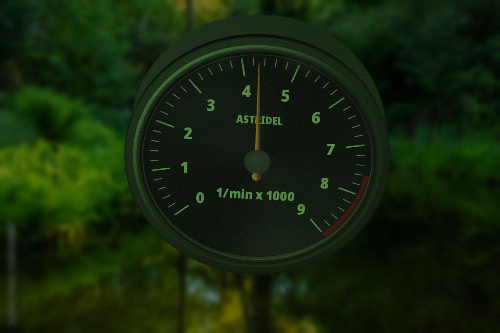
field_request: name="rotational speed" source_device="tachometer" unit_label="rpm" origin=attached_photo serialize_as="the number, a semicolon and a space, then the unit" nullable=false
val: 4300; rpm
